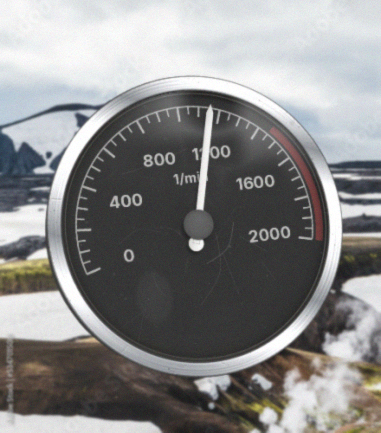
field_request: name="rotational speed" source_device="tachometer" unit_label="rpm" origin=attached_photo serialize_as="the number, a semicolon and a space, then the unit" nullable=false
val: 1150; rpm
